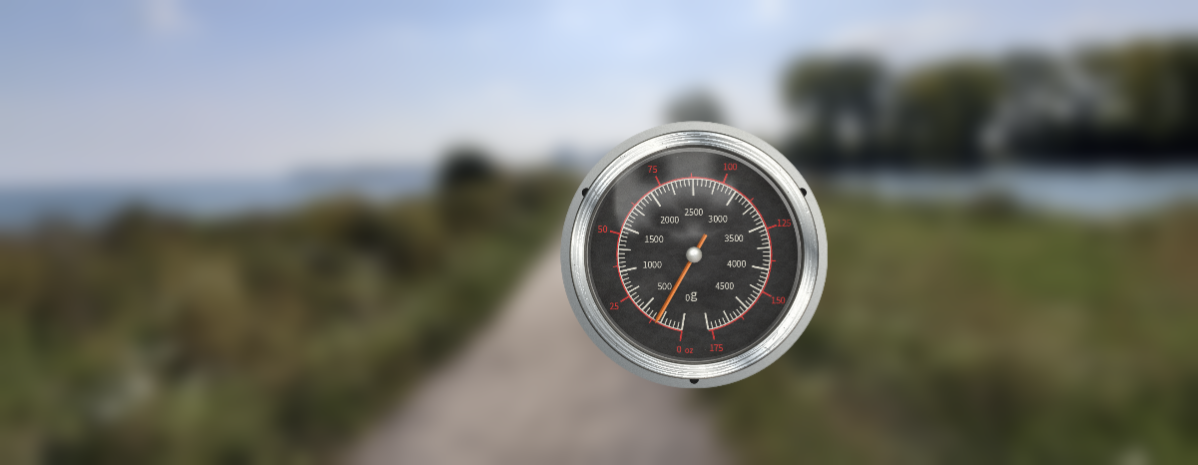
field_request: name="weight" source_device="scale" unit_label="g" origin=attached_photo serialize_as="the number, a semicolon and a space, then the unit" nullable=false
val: 300; g
